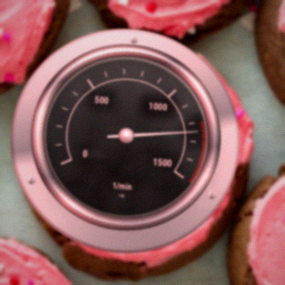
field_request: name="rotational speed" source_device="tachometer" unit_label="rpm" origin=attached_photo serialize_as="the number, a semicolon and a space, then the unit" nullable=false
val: 1250; rpm
